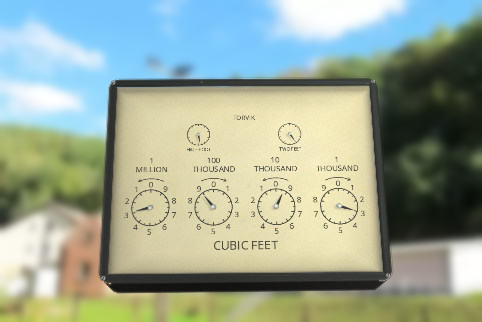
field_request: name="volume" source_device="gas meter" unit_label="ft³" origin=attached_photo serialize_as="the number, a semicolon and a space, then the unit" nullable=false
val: 289300; ft³
